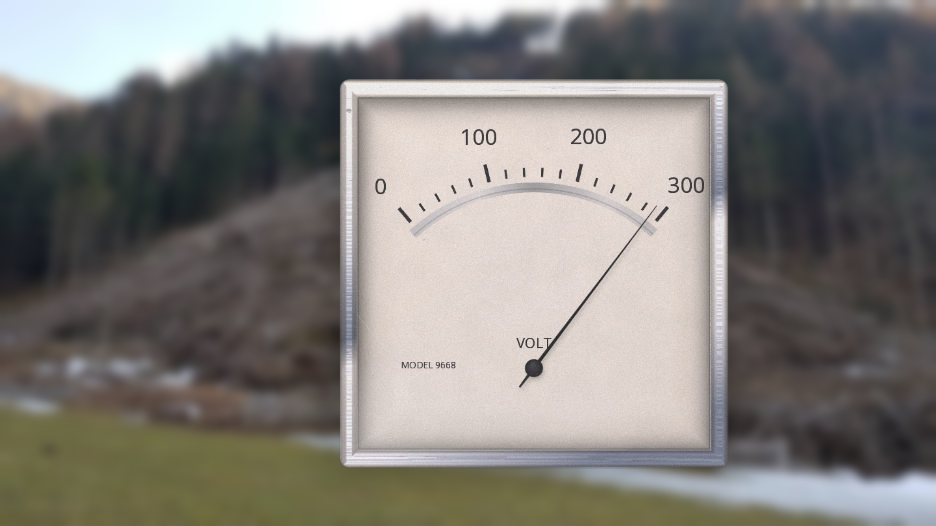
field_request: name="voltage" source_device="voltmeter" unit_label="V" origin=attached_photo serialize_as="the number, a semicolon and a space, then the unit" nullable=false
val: 290; V
